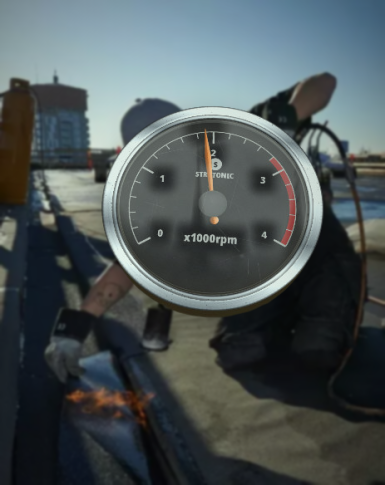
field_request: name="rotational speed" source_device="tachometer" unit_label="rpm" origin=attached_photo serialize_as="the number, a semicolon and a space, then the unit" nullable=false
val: 1900; rpm
